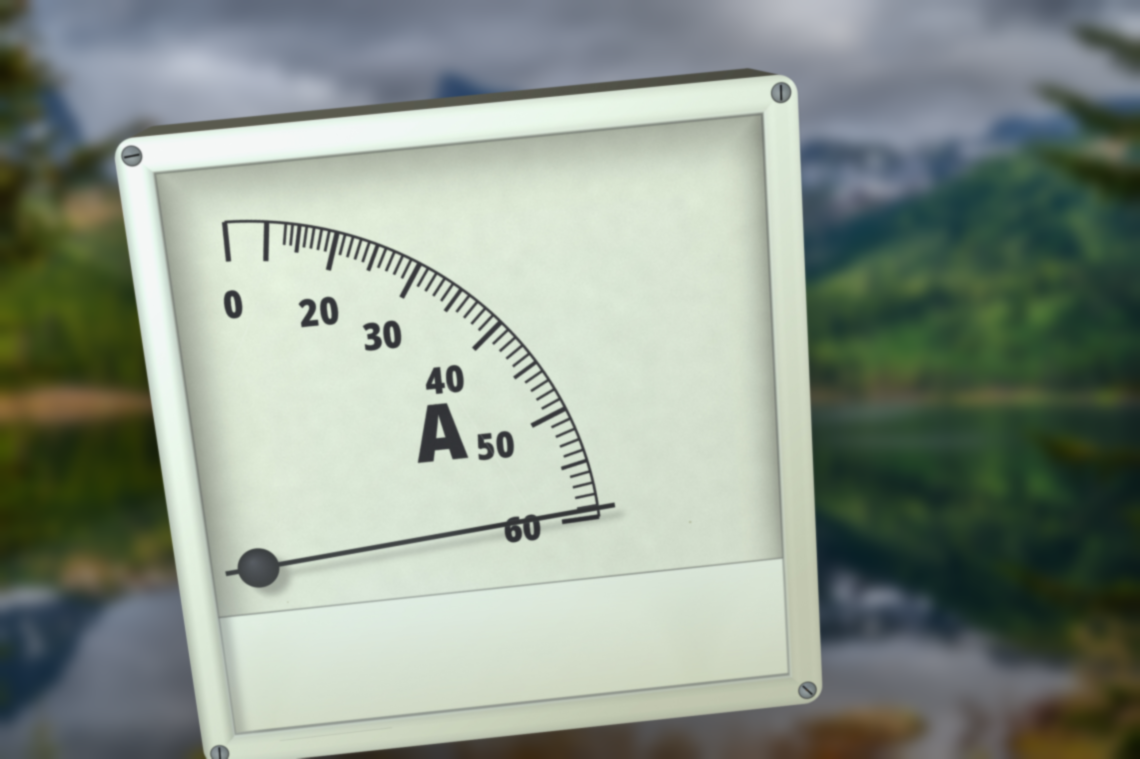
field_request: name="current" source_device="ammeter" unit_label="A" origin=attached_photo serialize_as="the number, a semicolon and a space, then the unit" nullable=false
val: 59; A
